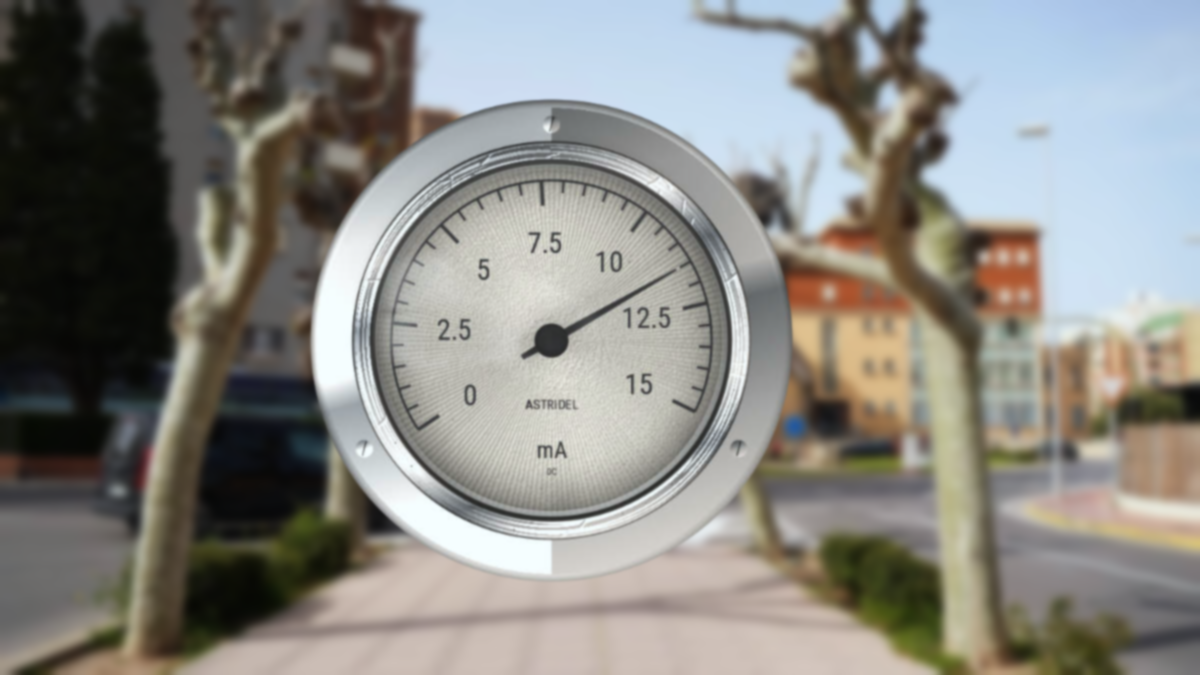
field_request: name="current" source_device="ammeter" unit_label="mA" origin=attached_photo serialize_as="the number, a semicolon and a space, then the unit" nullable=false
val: 11.5; mA
